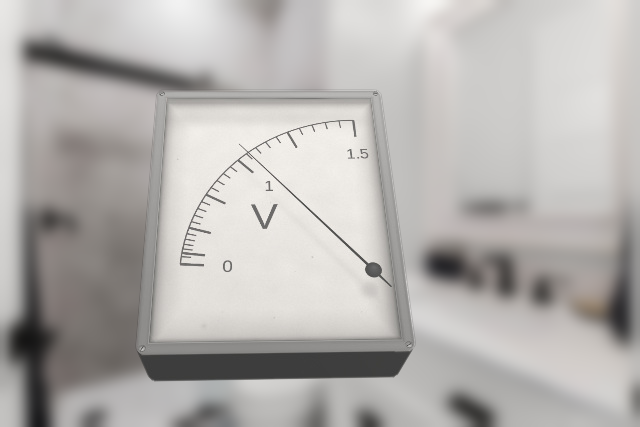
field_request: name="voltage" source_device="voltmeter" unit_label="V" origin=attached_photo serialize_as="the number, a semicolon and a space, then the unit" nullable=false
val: 1.05; V
